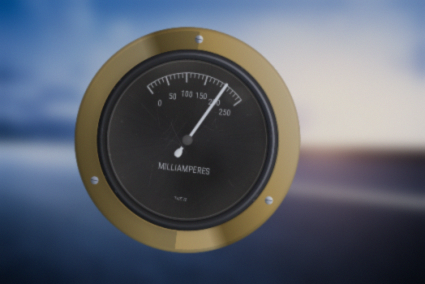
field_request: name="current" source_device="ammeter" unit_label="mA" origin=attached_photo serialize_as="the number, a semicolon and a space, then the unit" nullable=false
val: 200; mA
